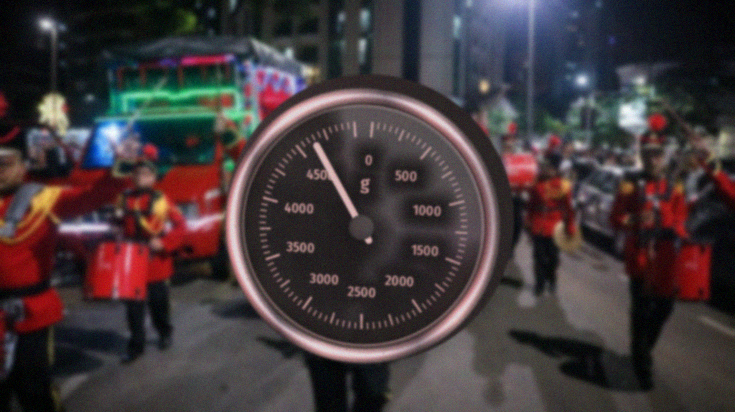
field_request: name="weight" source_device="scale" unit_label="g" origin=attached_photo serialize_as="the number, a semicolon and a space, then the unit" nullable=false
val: 4650; g
